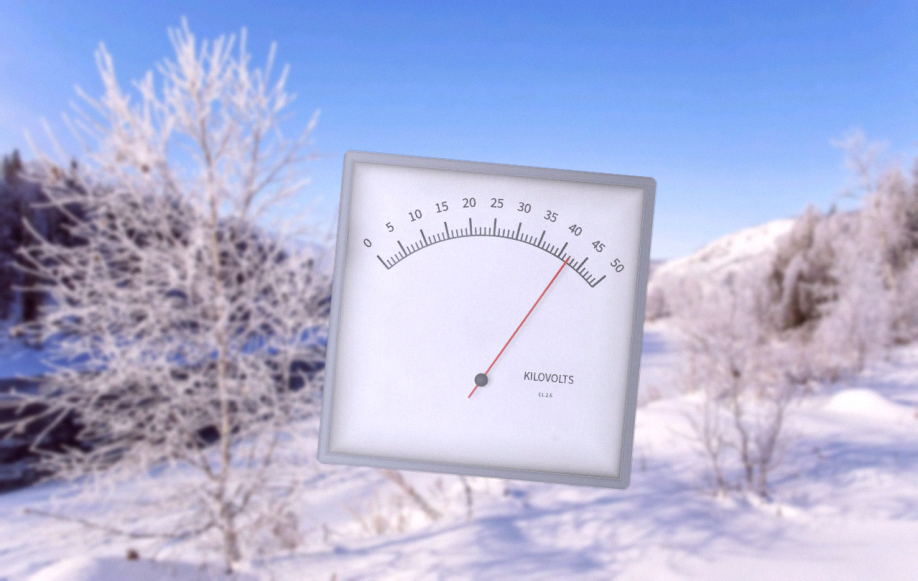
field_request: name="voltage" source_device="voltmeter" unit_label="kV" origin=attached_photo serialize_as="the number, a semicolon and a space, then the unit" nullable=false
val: 42; kV
